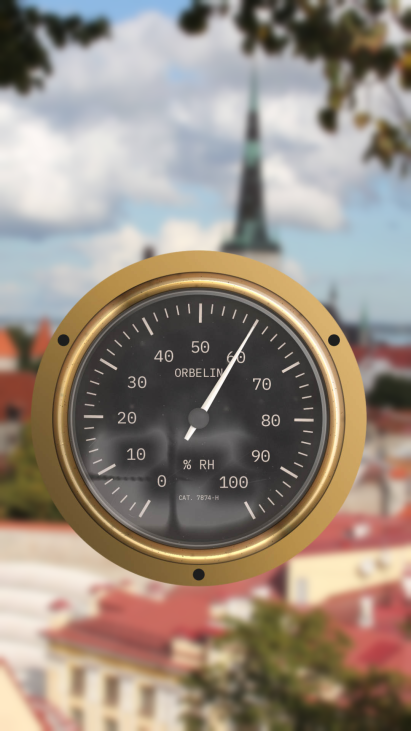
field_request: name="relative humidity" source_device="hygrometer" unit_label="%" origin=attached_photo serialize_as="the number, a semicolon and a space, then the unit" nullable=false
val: 60; %
